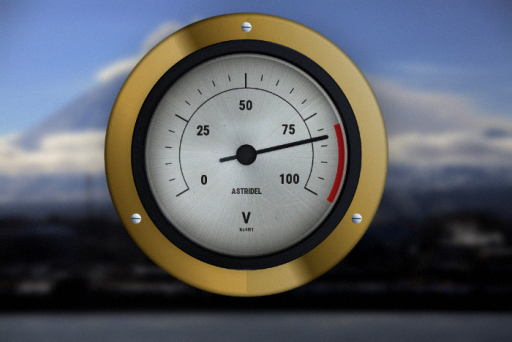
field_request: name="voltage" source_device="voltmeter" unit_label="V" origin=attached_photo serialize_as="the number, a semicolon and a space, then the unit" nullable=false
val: 82.5; V
